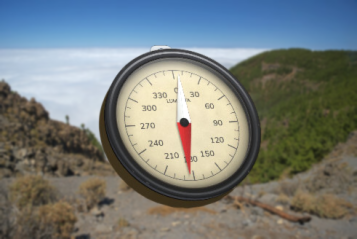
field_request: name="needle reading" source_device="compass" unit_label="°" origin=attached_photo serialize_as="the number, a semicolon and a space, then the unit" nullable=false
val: 185; °
